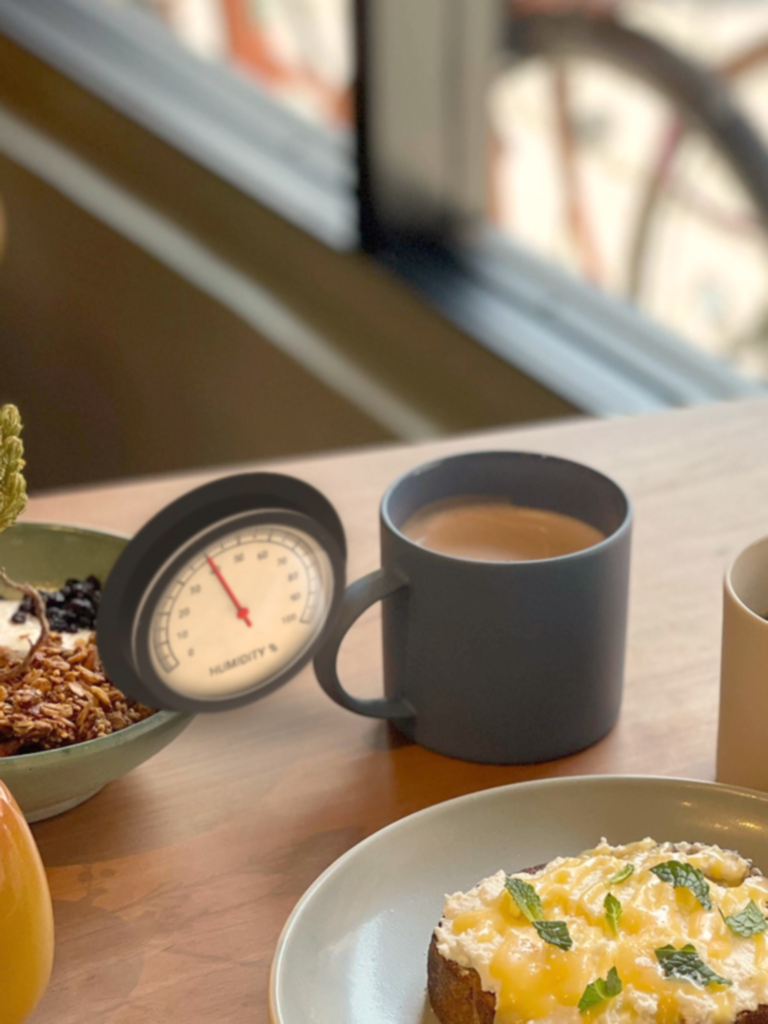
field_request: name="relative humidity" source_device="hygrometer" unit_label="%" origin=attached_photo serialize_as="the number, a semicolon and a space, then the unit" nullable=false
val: 40; %
